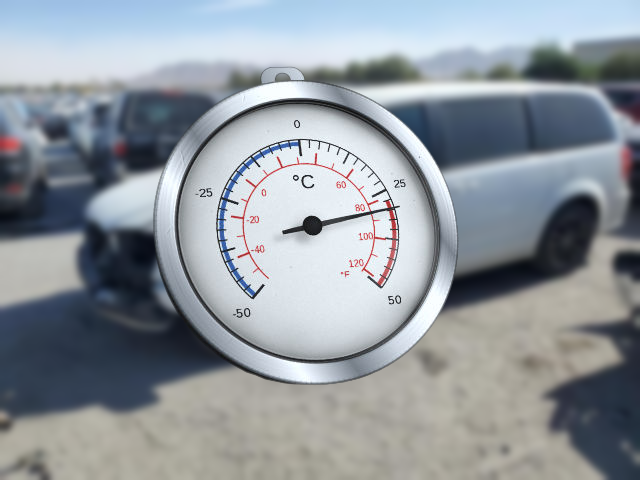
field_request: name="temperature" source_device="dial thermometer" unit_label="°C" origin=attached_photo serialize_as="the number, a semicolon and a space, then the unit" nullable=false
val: 30; °C
